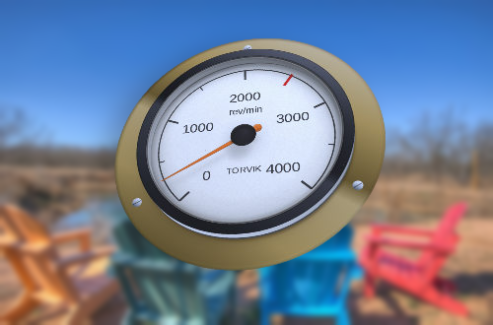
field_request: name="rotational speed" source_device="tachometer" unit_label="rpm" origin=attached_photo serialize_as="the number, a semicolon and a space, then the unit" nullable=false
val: 250; rpm
